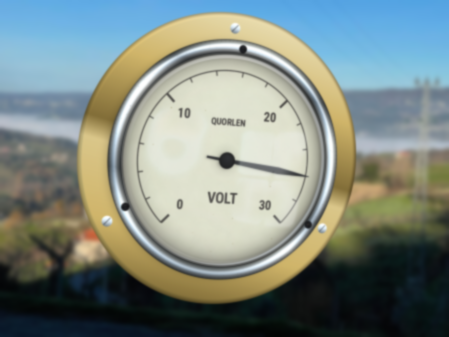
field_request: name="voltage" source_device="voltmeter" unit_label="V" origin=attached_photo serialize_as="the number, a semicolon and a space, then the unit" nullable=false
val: 26; V
